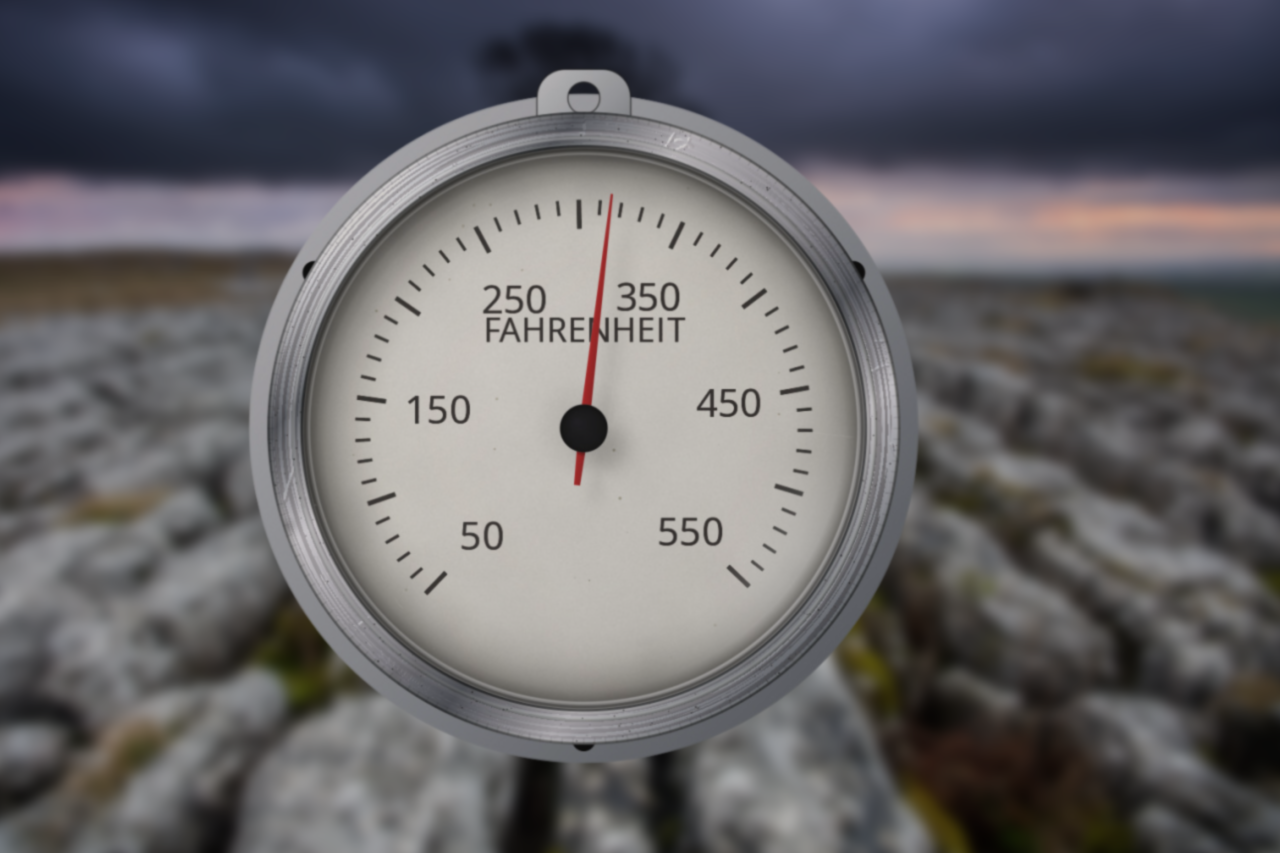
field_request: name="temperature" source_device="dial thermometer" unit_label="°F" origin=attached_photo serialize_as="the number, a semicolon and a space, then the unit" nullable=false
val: 315; °F
